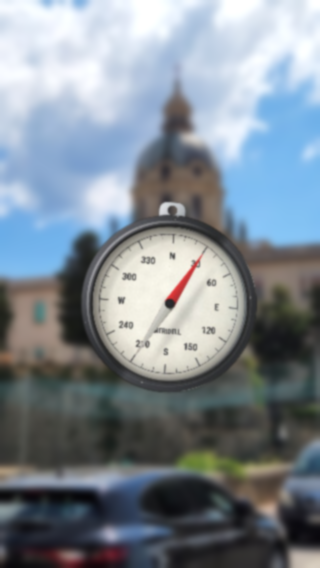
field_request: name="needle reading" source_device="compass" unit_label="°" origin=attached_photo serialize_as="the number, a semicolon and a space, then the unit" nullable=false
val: 30; °
